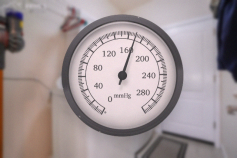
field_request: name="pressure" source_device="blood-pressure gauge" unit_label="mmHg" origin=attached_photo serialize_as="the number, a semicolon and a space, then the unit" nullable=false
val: 170; mmHg
